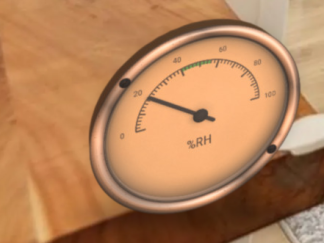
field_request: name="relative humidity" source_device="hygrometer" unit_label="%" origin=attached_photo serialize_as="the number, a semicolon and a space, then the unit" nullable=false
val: 20; %
